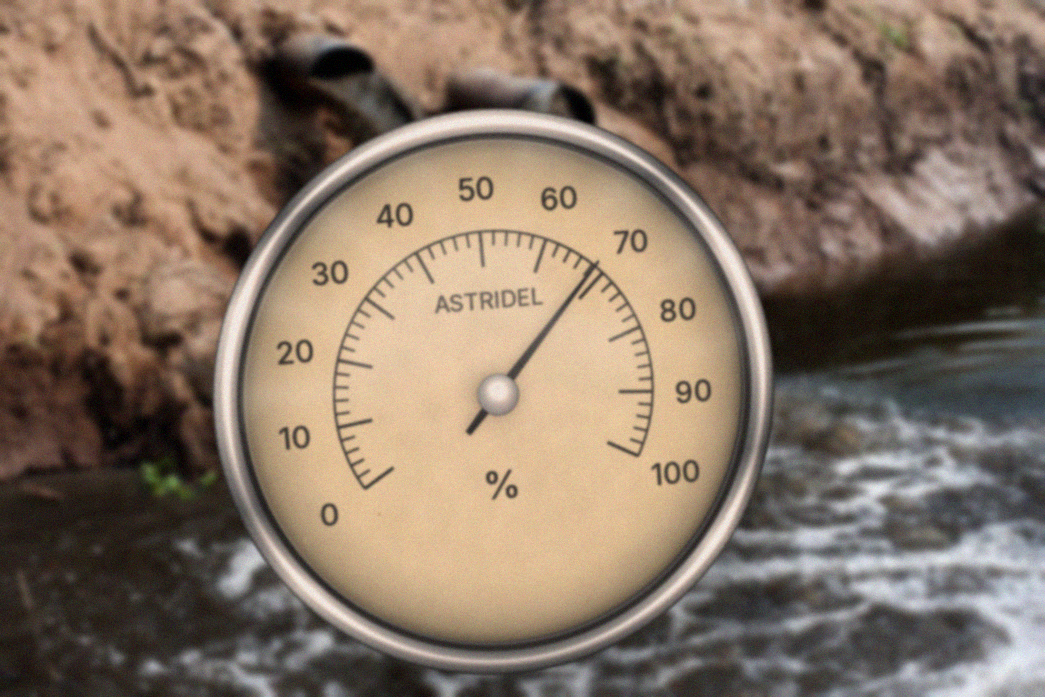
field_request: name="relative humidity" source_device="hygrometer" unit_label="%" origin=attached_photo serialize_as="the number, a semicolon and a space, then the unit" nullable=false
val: 68; %
